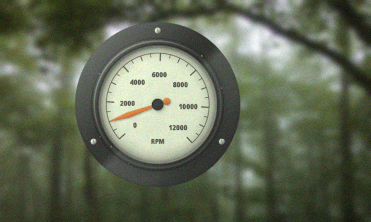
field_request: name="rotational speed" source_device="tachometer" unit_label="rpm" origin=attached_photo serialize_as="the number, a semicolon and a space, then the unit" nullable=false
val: 1000; rpm
